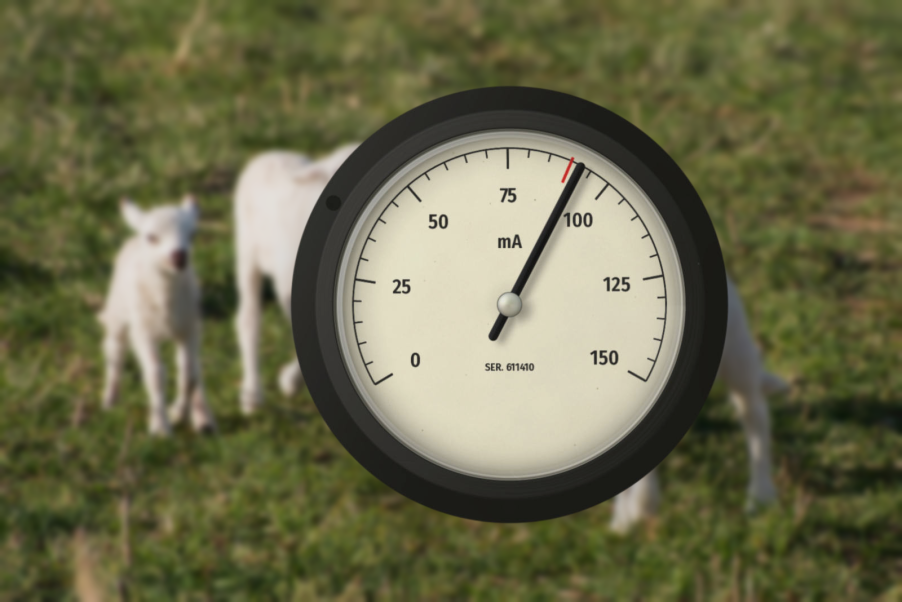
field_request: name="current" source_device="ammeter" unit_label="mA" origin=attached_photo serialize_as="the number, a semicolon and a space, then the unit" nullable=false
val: 92.5; mA
